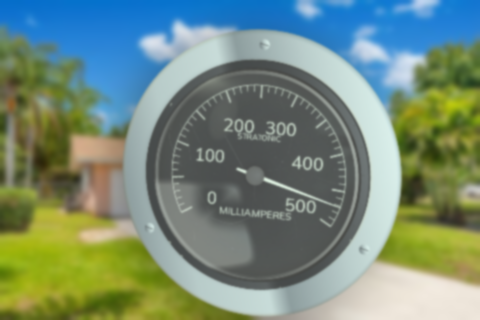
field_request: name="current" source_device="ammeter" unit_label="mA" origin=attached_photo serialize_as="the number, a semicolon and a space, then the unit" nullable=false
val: 470; mA
